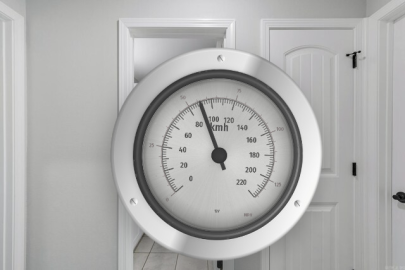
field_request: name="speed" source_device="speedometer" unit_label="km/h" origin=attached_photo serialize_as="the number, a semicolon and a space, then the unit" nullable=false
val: 90; km/h
